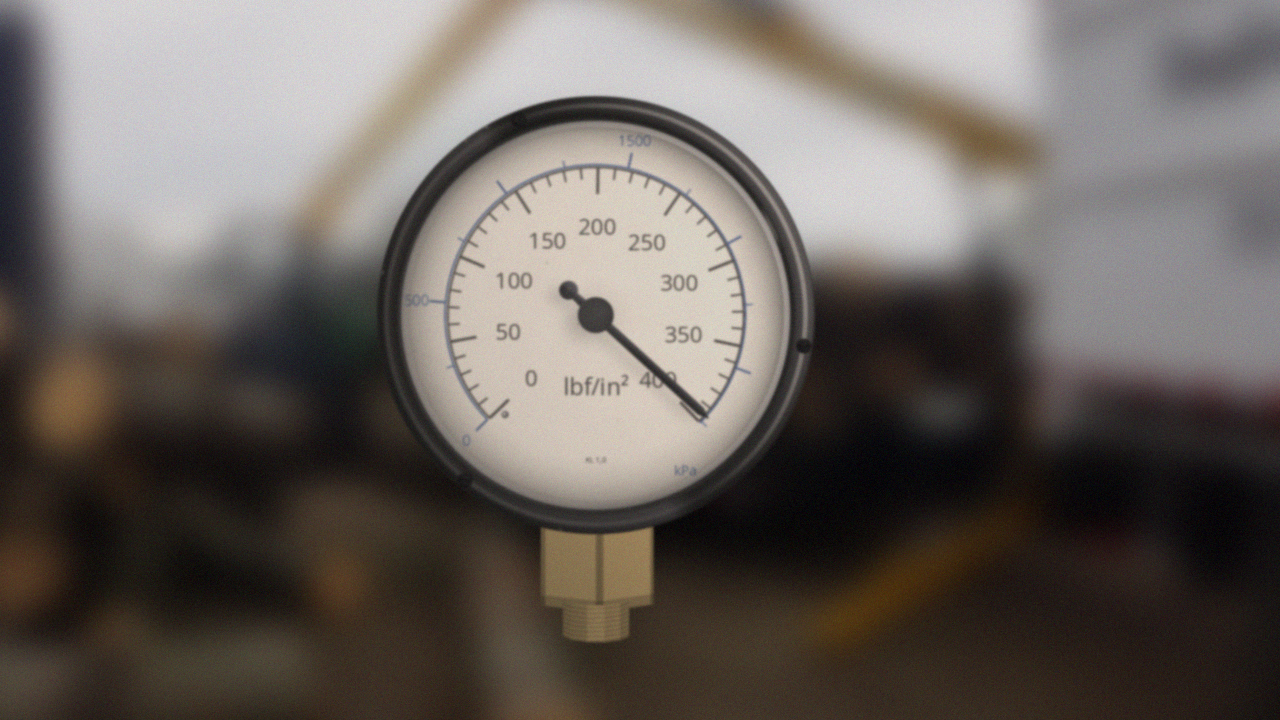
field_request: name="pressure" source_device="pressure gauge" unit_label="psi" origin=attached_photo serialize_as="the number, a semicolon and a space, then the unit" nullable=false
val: 395; psi
